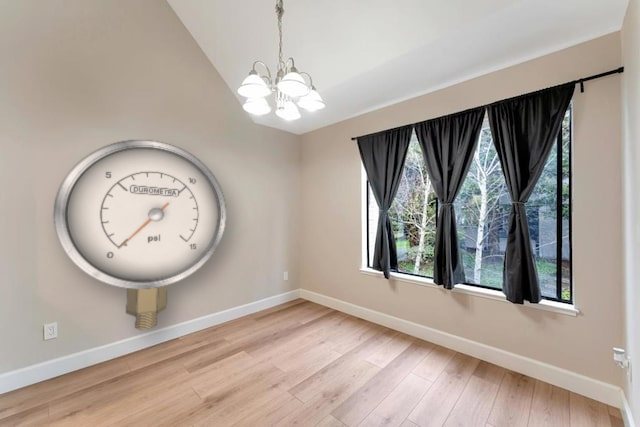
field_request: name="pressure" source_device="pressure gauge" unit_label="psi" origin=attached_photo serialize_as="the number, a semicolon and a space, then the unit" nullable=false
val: 0; psi
